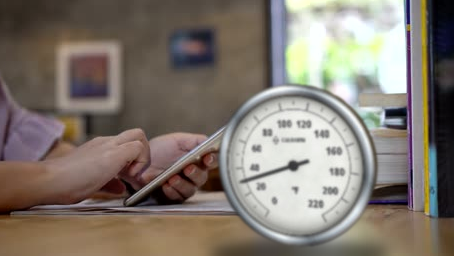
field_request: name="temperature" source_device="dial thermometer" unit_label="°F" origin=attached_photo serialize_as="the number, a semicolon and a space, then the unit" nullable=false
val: 30; °F
